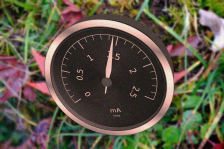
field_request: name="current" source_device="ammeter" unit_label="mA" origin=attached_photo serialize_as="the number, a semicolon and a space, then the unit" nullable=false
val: 1.45; mA
